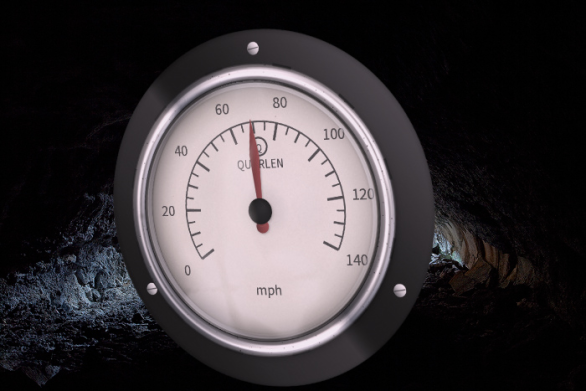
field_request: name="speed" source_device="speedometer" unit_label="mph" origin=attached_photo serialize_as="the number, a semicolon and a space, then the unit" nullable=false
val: 70; mph
